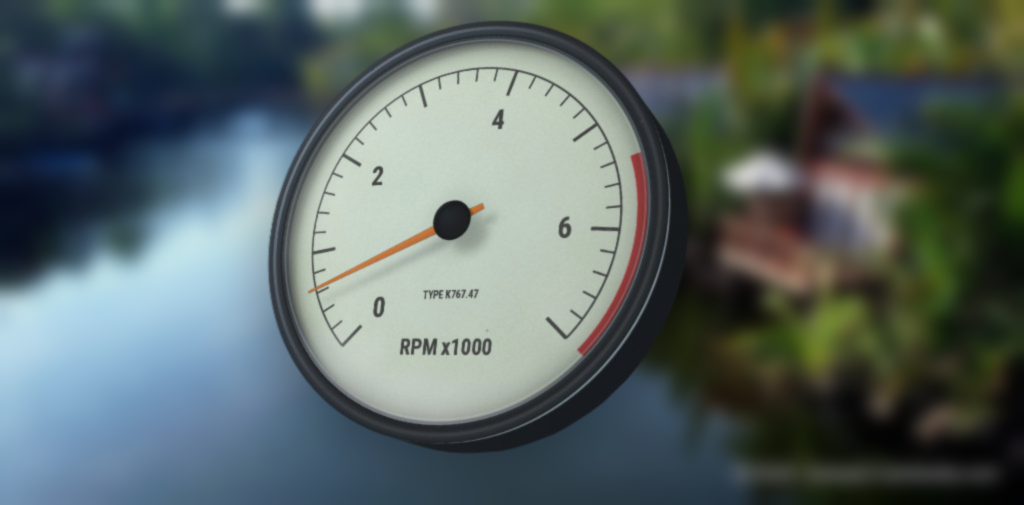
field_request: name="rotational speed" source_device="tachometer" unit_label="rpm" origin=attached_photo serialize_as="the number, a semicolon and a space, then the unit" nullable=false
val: 600; rpm
